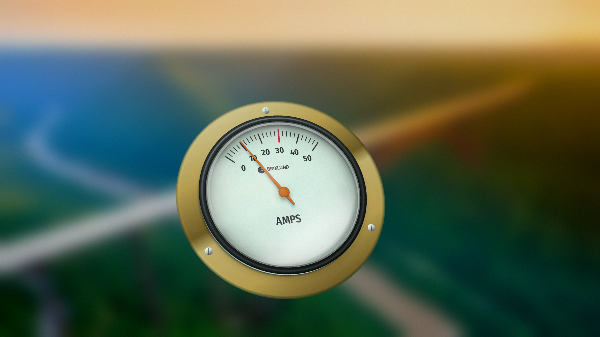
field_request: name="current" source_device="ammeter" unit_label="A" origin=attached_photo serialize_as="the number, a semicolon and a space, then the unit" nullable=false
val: 10; A
